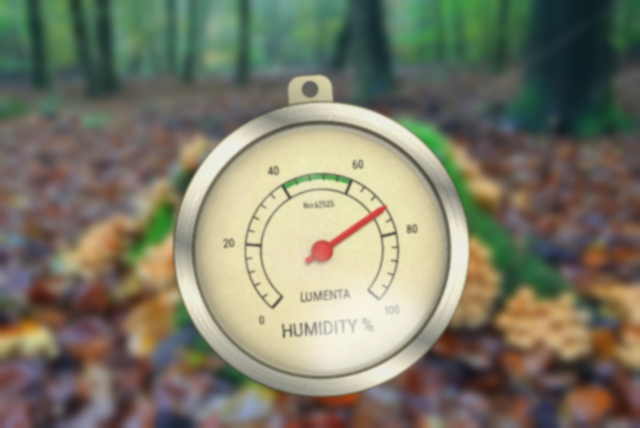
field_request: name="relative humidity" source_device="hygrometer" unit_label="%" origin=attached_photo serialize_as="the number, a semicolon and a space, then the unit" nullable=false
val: 72; %
